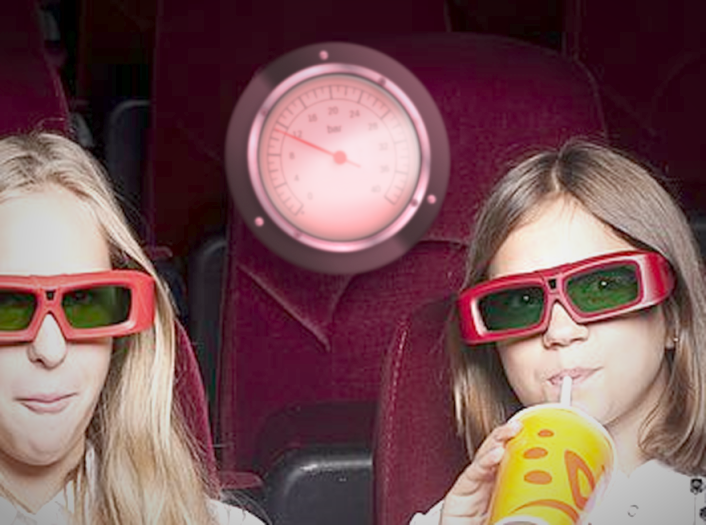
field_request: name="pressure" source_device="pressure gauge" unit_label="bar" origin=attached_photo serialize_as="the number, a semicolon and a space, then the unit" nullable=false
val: 11; bar
